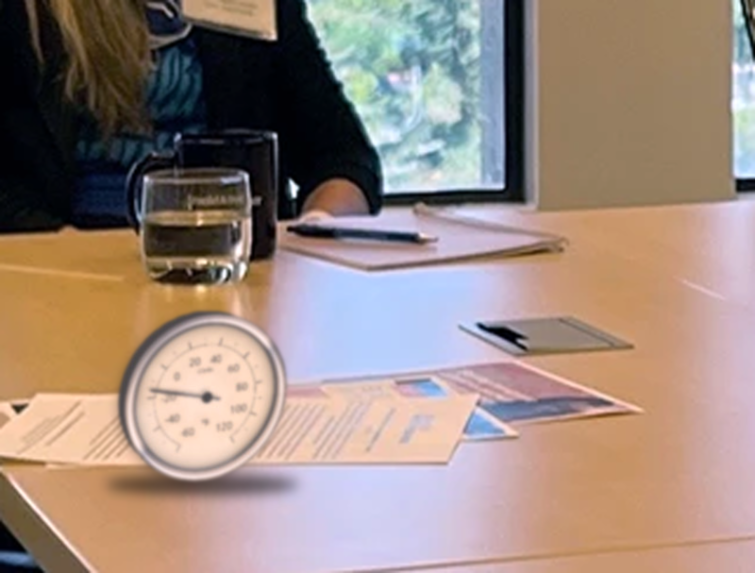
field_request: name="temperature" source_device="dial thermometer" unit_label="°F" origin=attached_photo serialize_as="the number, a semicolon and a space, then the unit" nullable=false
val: -15; °F
